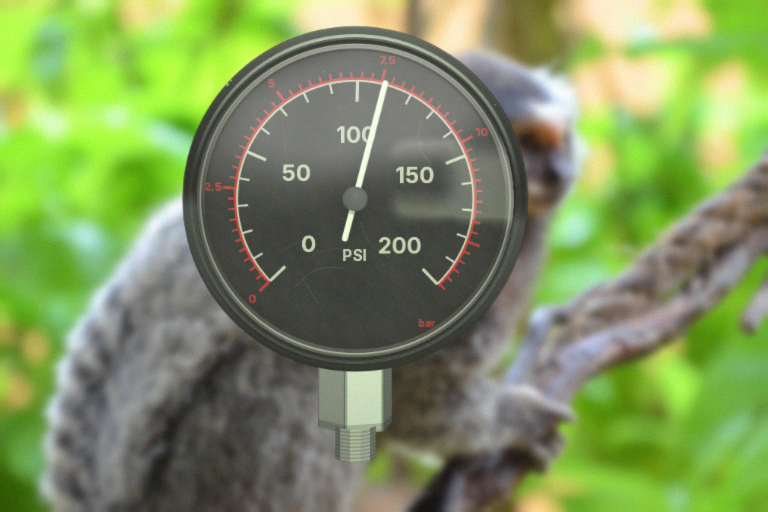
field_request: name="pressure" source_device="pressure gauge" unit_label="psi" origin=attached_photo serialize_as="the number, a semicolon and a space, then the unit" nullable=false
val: 110; psi
